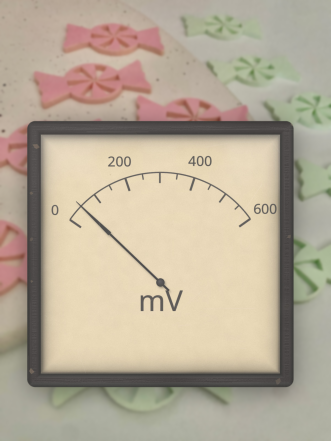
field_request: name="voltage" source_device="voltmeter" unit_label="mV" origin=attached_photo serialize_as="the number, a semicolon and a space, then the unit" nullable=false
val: 50; mV
